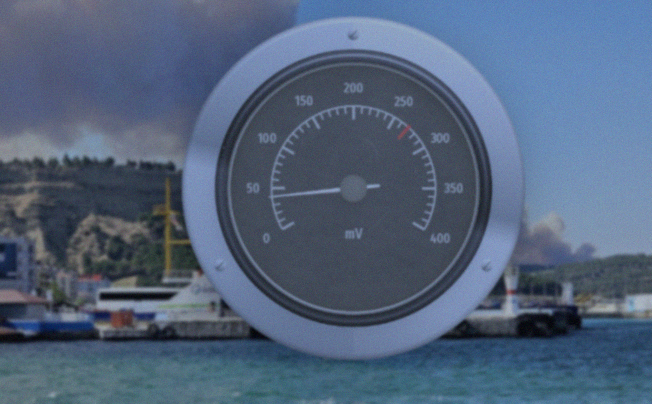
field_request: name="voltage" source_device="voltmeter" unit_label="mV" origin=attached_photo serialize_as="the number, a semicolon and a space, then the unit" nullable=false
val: 40; mV
